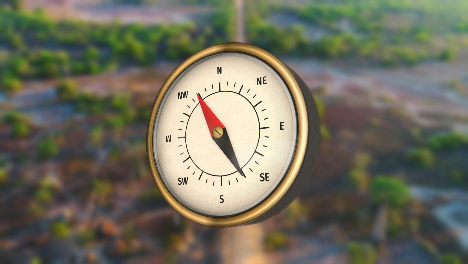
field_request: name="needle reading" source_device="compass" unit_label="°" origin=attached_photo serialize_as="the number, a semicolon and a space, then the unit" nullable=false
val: 330; °
